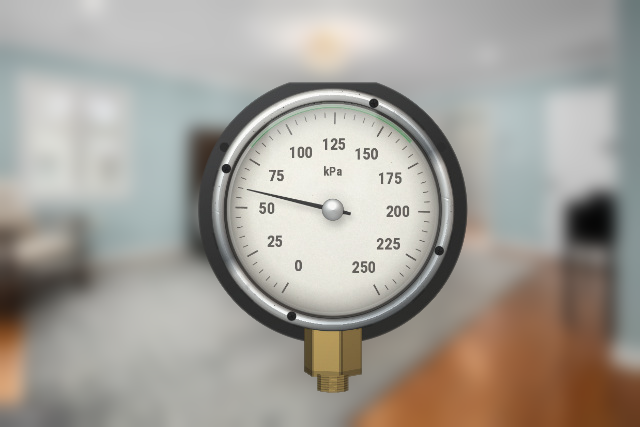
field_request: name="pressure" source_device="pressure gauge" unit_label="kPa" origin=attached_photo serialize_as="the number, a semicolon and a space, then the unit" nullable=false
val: 60; kPa
